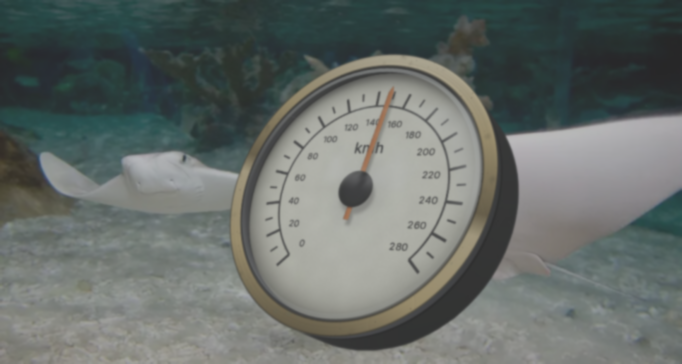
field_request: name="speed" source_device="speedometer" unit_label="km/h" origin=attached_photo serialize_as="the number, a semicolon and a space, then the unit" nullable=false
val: 150; km/h
